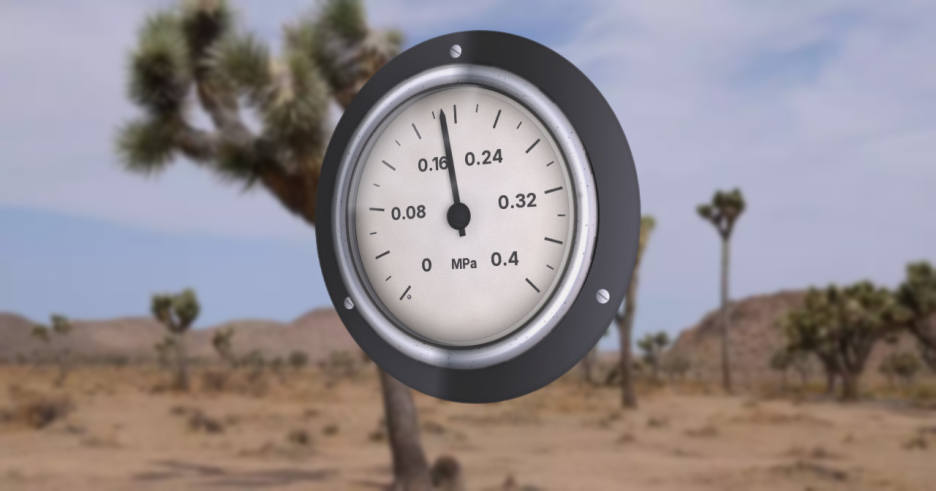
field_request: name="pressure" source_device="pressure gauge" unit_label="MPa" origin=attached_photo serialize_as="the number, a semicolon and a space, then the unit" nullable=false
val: 0.19; MPa
